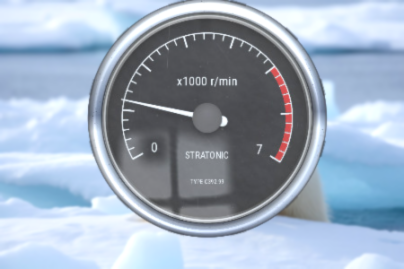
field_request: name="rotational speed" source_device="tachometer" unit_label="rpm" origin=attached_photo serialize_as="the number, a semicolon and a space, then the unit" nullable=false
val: 1200; rpm
